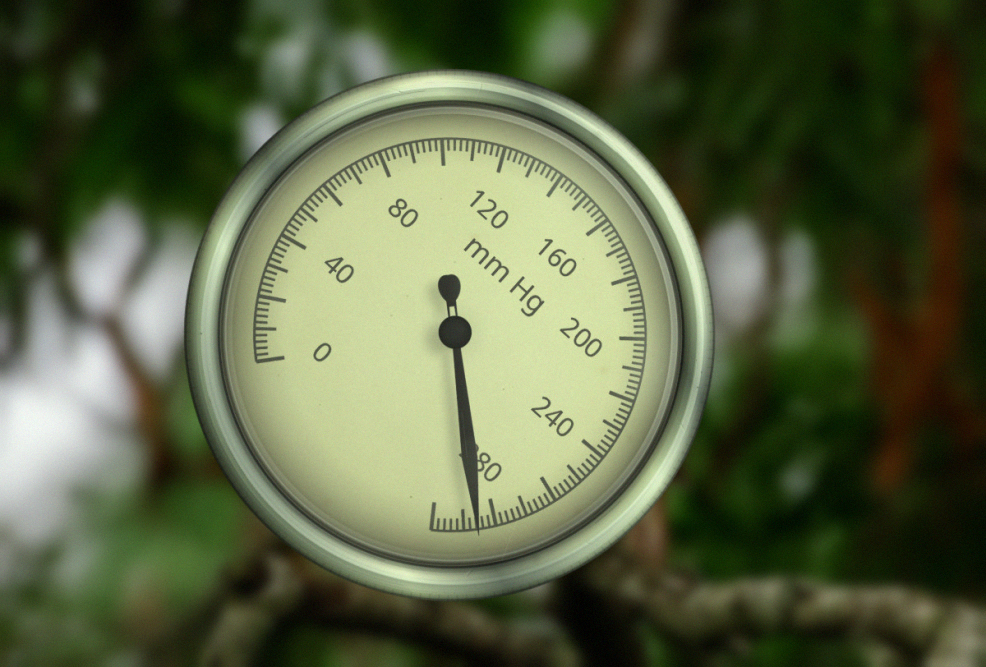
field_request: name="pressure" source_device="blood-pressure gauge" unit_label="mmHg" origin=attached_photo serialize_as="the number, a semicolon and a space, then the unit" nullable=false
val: 286; mmHg
